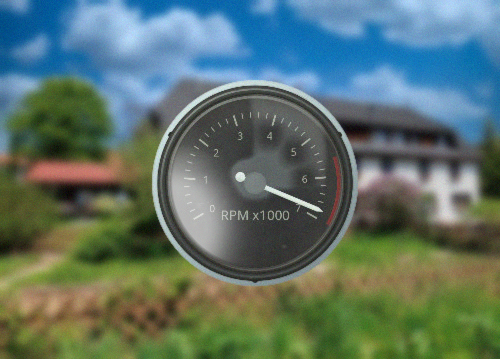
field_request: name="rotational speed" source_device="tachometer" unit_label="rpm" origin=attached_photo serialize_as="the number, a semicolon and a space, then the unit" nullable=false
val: 6800; rpm
